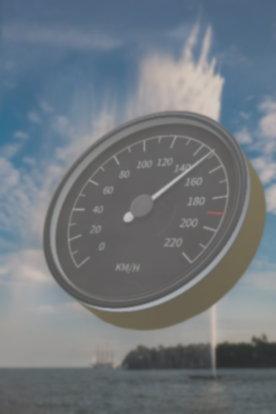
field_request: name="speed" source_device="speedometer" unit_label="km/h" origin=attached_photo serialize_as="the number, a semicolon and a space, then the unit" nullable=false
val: 150; km/h
